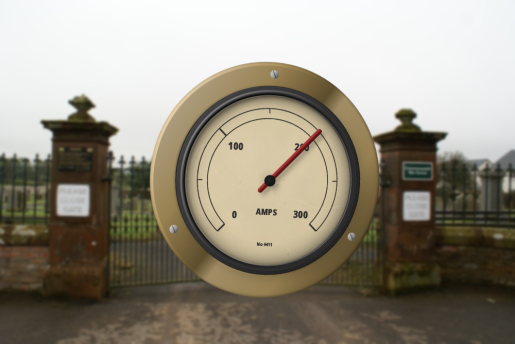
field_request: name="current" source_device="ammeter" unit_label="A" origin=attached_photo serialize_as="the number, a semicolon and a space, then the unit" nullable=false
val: 200; A
